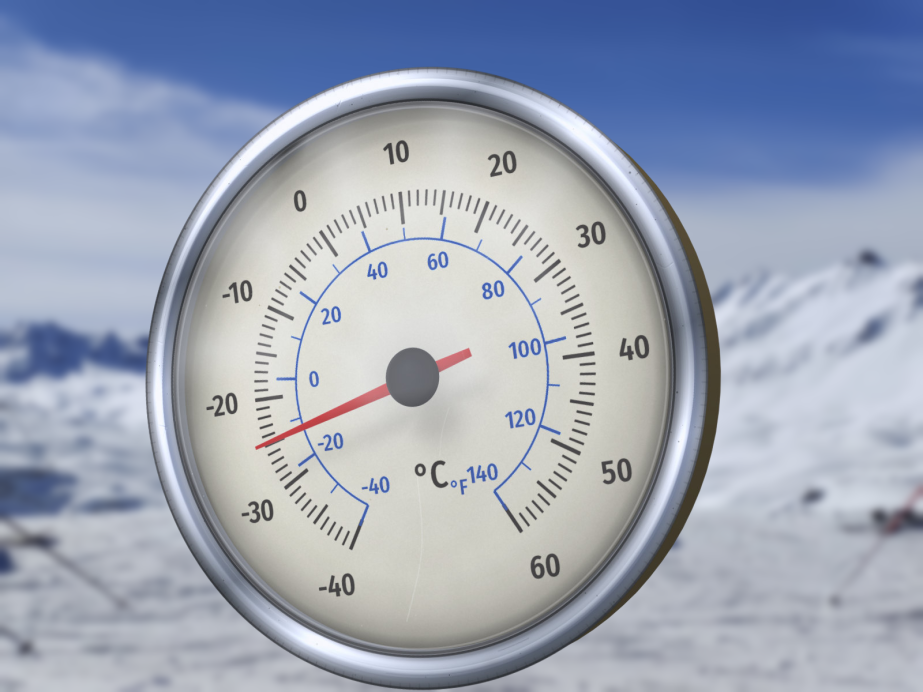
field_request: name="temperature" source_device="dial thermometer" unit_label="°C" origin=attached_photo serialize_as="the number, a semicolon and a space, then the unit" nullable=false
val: -25; °C
